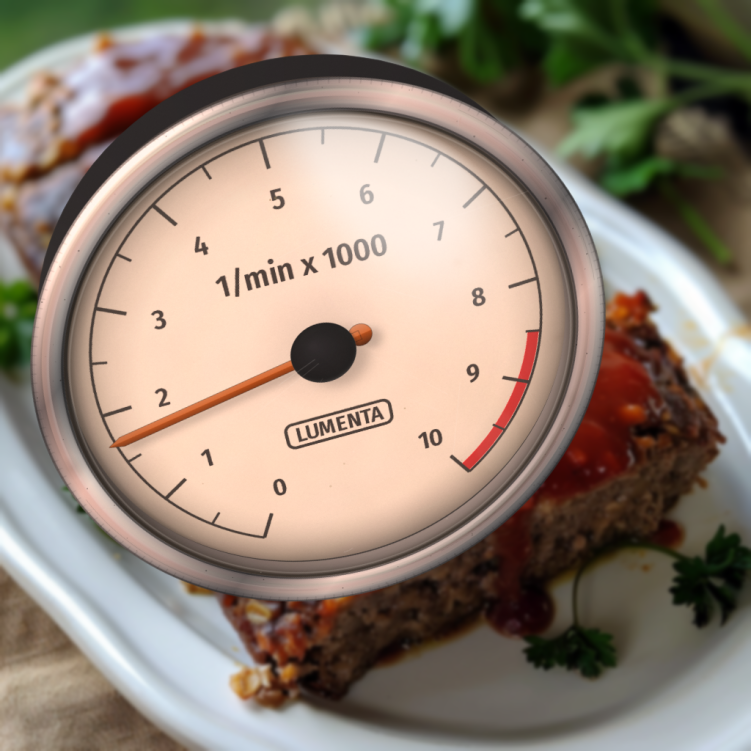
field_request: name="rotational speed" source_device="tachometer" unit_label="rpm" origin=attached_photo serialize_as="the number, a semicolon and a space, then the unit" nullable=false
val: 1750; rpm
